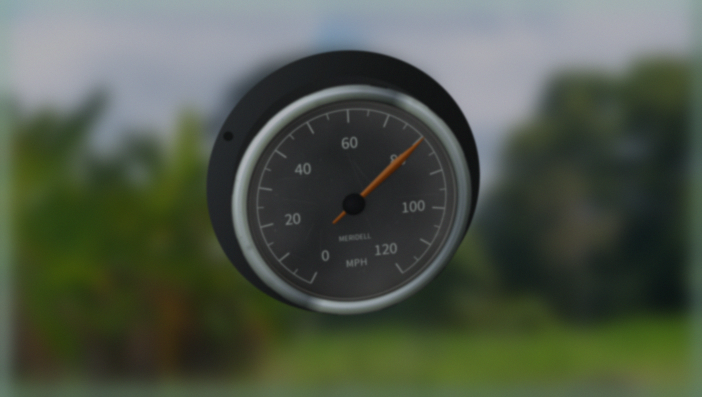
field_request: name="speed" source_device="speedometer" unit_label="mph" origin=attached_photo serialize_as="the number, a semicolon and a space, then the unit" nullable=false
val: 80; mph
